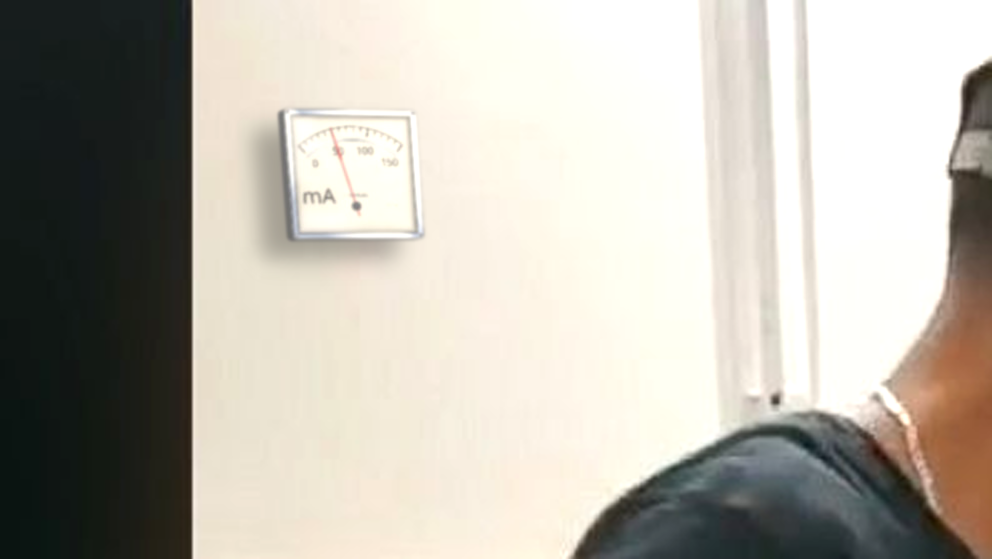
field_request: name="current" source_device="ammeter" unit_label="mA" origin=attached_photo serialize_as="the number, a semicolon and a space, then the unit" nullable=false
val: 50; mA
